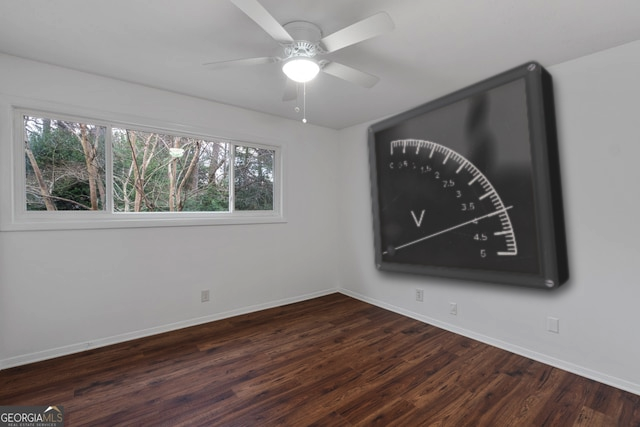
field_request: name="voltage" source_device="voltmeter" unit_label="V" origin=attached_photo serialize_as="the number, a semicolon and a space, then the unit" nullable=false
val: 4; V
